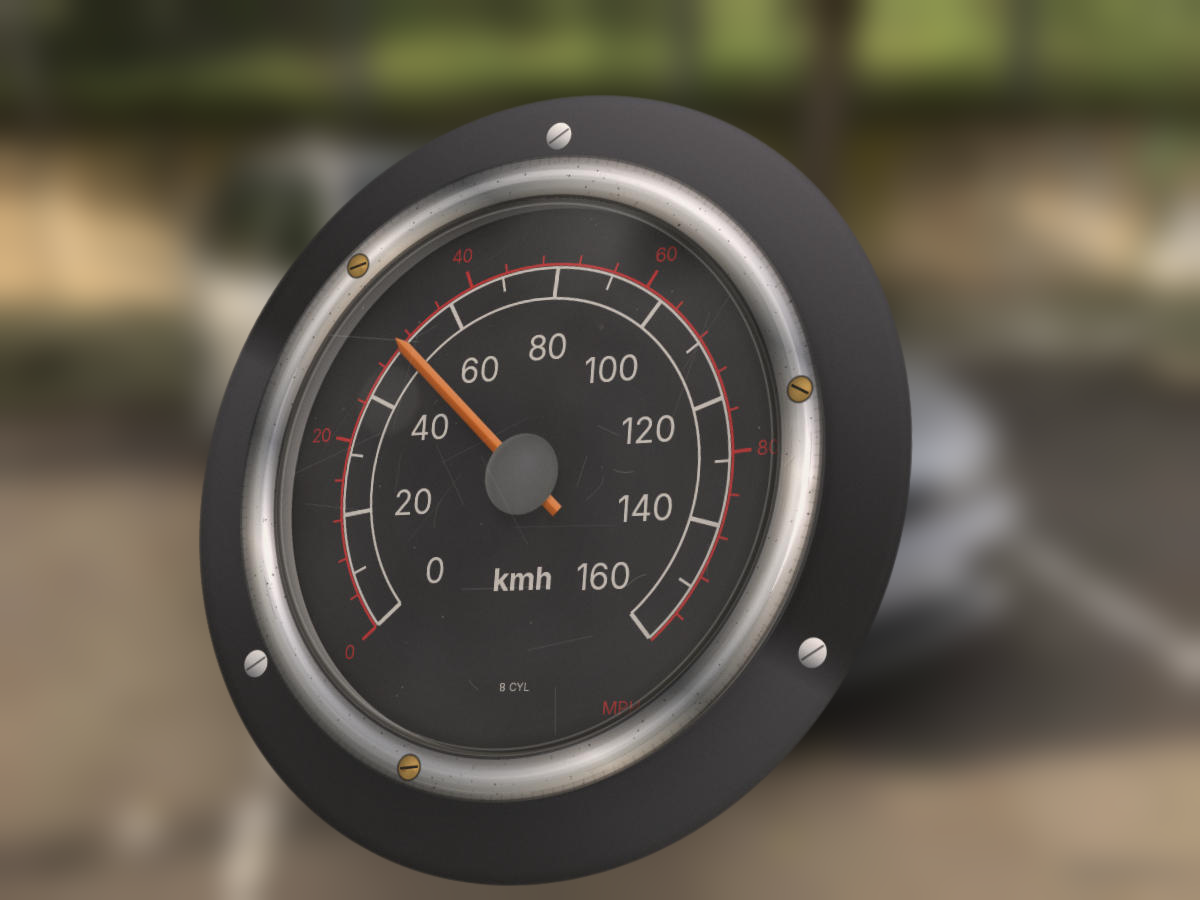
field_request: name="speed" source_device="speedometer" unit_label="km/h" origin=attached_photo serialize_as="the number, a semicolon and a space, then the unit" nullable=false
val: 50; km/h
